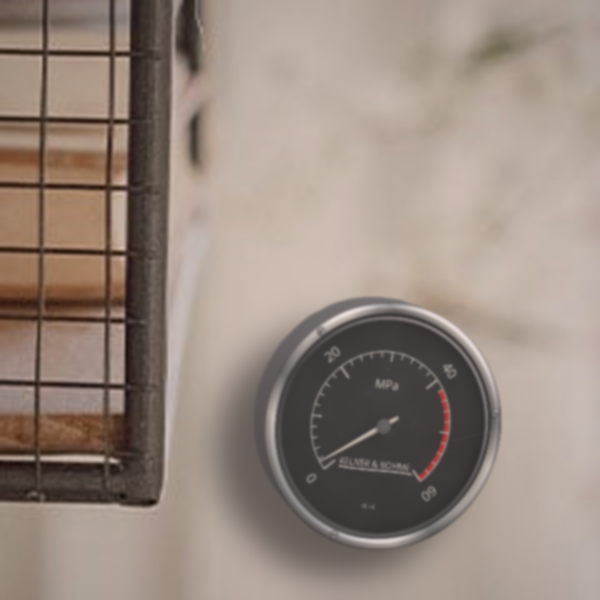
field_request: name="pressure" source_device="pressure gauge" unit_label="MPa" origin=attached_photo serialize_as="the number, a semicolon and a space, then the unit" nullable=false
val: 2; MPa
